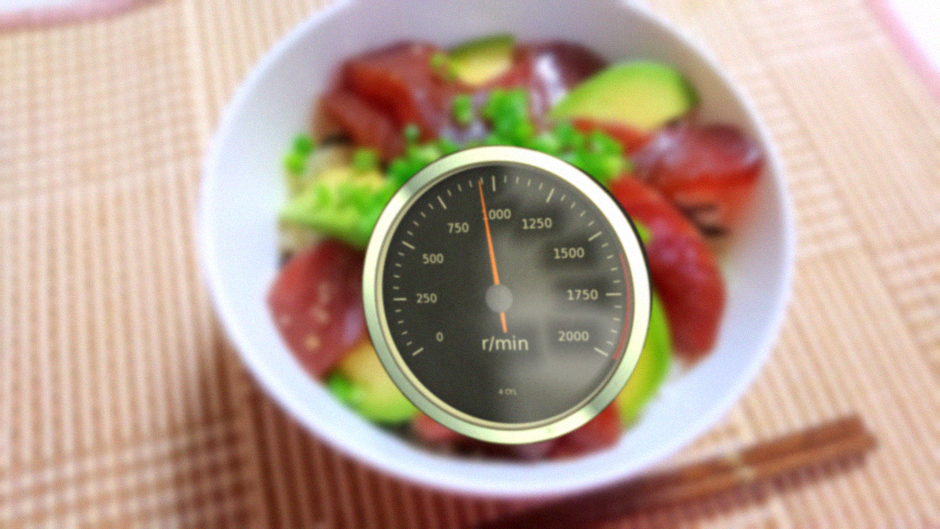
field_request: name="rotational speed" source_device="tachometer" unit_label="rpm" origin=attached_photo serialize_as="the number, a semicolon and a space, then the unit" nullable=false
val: 950; rpm
